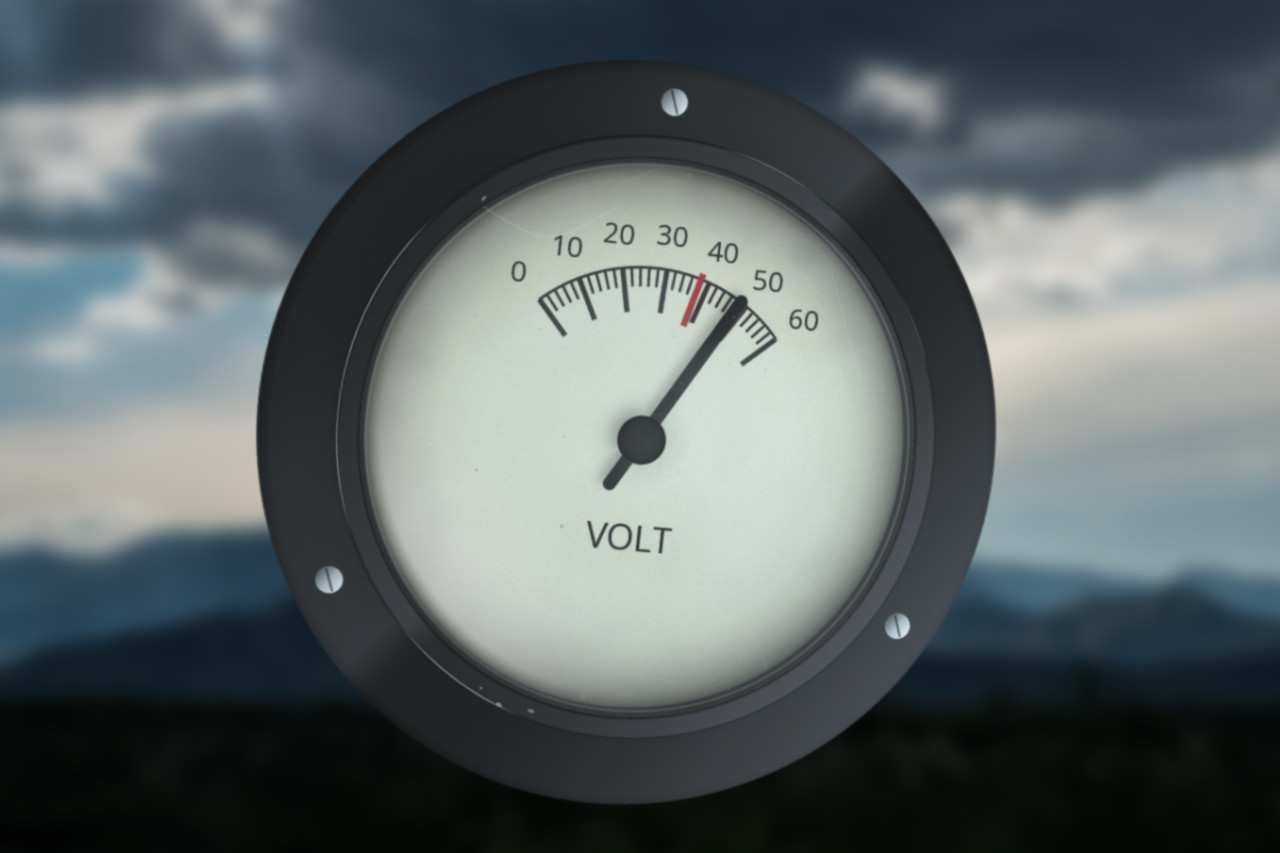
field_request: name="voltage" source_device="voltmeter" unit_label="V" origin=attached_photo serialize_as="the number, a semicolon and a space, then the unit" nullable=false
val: 48; V
